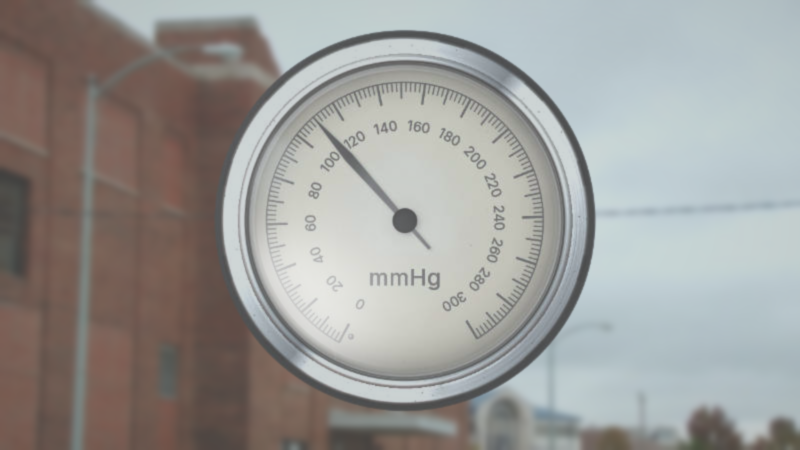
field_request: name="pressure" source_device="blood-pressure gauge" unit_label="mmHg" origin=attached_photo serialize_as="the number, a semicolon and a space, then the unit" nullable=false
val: 110; mmHg
